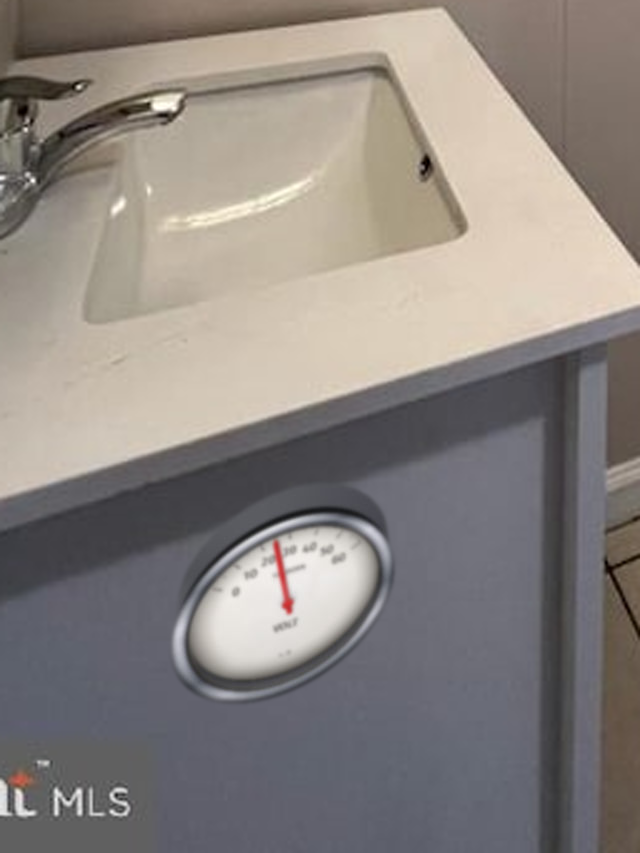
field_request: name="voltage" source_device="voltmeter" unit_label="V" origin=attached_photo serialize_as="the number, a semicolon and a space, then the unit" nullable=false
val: 25; V
